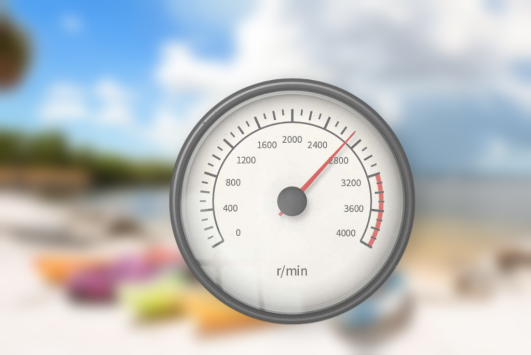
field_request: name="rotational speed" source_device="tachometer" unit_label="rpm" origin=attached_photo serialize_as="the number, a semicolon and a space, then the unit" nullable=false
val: 2700; rpm
